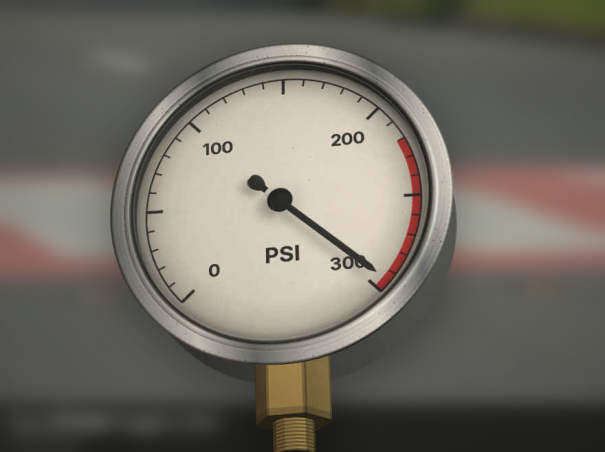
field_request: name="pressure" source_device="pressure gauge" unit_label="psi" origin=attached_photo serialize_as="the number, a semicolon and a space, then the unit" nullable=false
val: 295; psi
